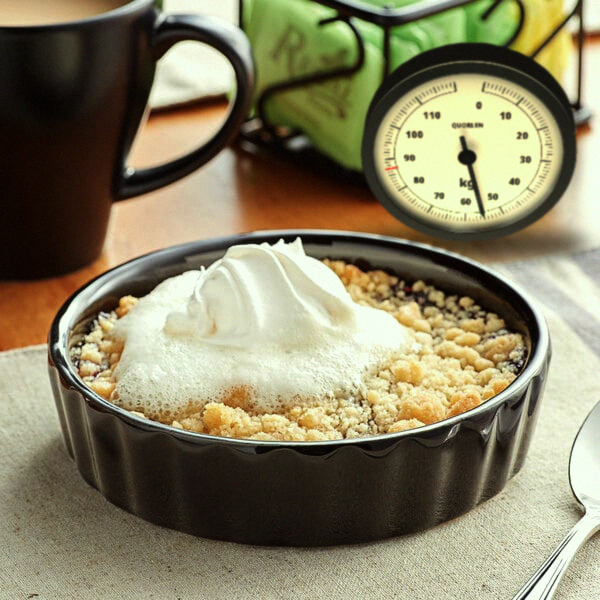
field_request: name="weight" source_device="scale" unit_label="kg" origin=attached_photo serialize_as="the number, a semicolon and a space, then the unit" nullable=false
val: 55; kg
